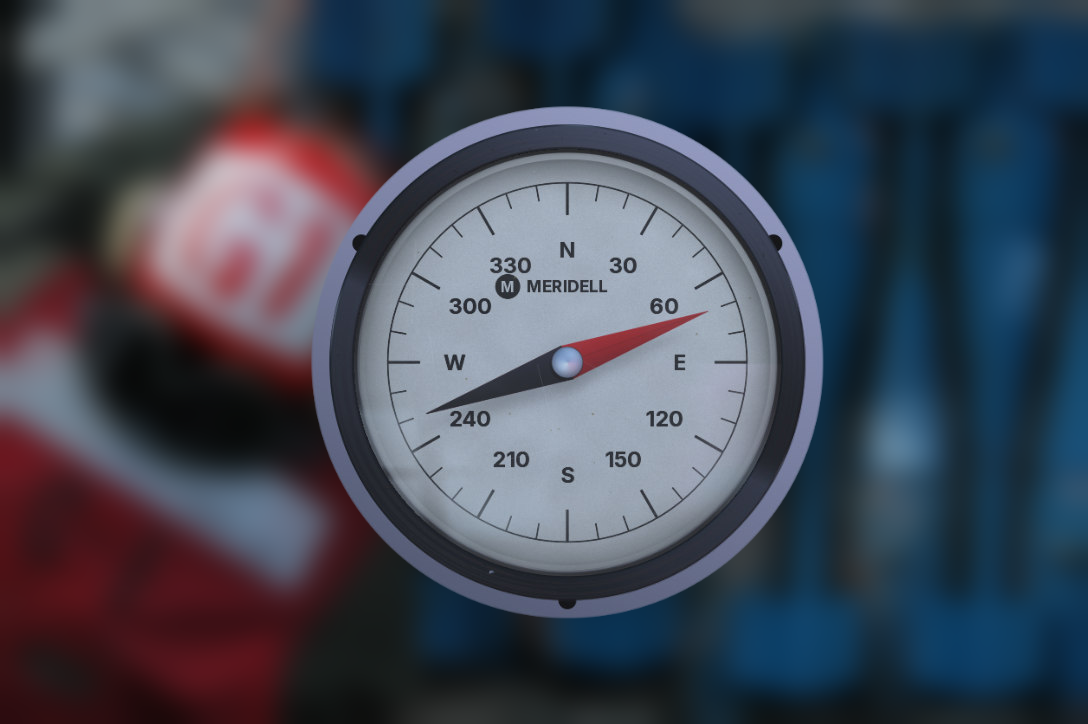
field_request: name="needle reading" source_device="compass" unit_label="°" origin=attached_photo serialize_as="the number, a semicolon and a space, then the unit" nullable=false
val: 70; °
